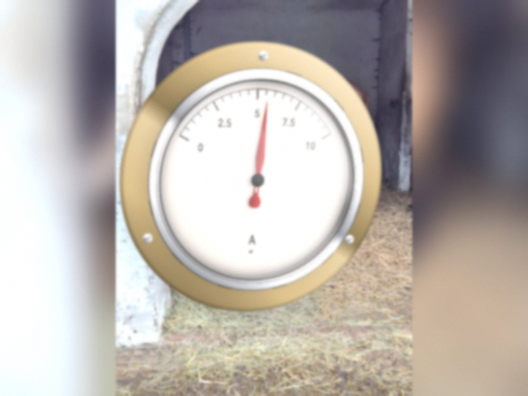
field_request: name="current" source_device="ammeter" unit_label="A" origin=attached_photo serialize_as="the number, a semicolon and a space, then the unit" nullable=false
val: 5.5; A
